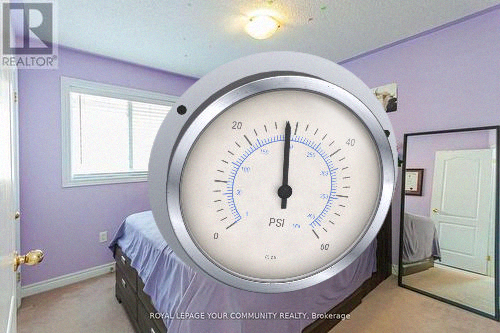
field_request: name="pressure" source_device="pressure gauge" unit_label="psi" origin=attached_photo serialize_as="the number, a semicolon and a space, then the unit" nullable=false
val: 28; psi
